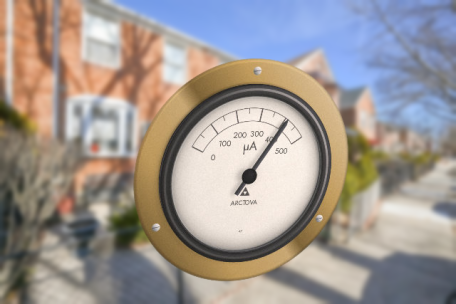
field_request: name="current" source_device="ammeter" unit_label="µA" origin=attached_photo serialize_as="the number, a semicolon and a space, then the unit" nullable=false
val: 400; µA
